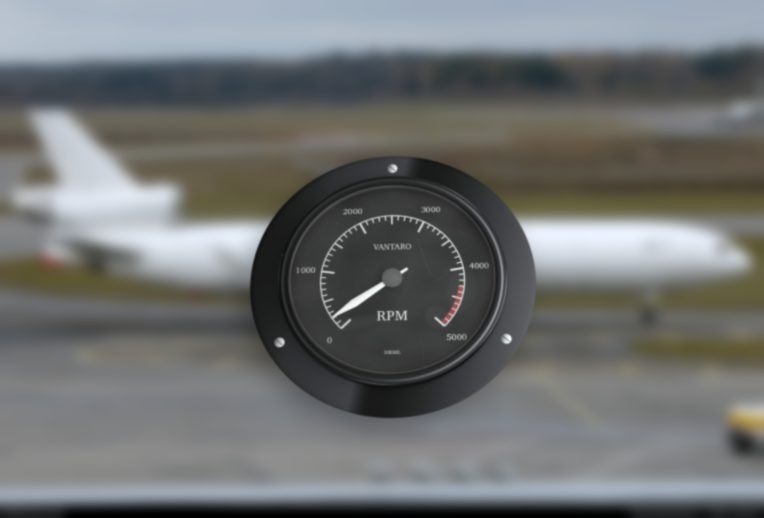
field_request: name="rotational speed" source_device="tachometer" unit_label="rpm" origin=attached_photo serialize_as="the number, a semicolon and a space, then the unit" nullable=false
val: 200; rpm
